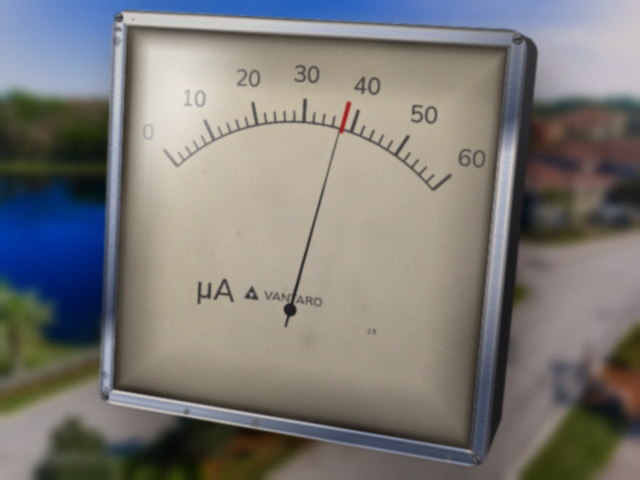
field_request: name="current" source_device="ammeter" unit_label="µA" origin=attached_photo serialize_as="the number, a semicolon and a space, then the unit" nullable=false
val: 38; µA
